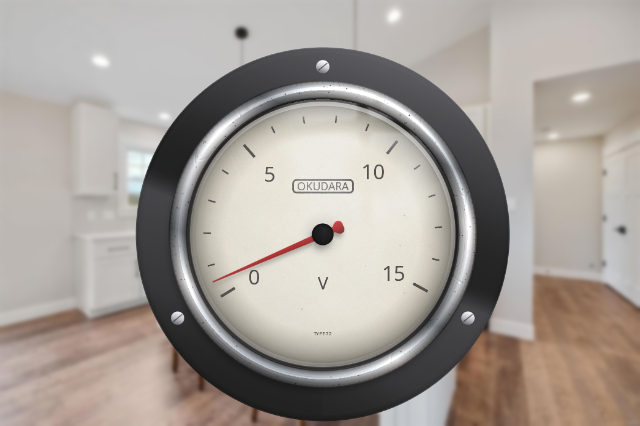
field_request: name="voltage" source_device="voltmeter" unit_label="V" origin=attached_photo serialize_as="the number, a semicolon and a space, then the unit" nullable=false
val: 0.5; V
